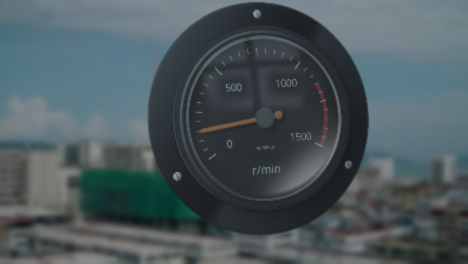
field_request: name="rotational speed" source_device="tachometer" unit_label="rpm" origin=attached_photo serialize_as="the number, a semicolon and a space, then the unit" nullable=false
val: 150; rpm
